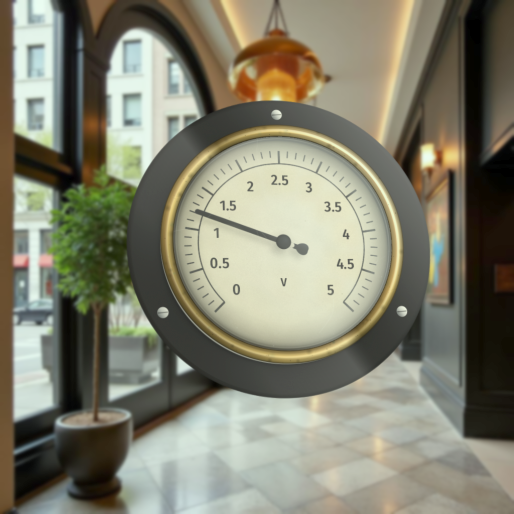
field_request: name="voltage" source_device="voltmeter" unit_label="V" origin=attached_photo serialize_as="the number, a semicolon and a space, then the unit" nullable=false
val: 1.2; V
